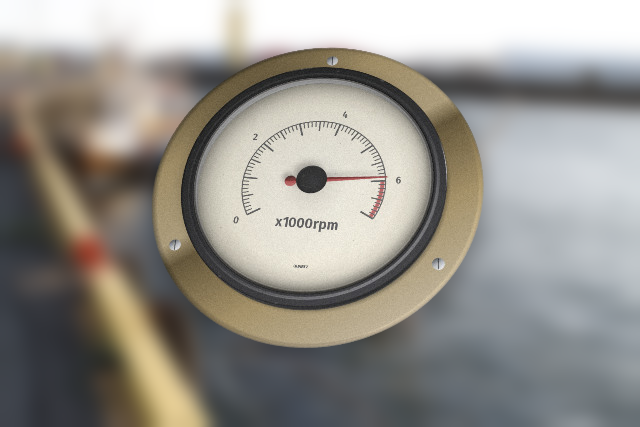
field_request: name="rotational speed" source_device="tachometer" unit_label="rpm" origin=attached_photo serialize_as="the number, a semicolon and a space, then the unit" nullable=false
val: 6000; rpm
